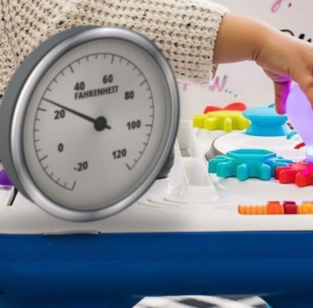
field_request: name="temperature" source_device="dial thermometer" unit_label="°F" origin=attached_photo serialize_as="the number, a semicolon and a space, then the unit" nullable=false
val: 24; °F
